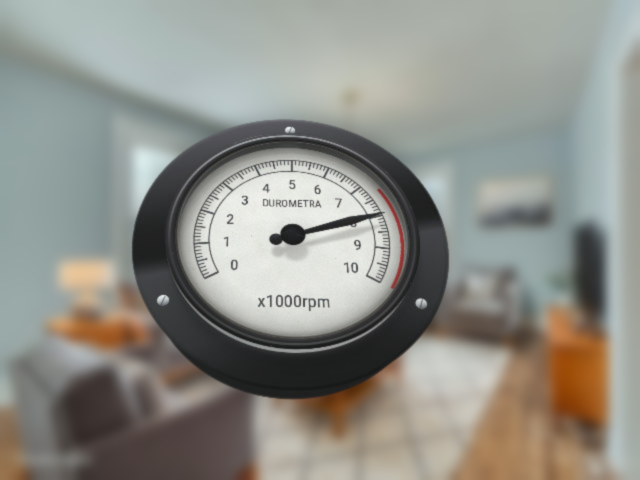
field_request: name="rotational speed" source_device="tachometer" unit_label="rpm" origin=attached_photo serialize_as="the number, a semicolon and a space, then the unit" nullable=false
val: 8000; rpm
